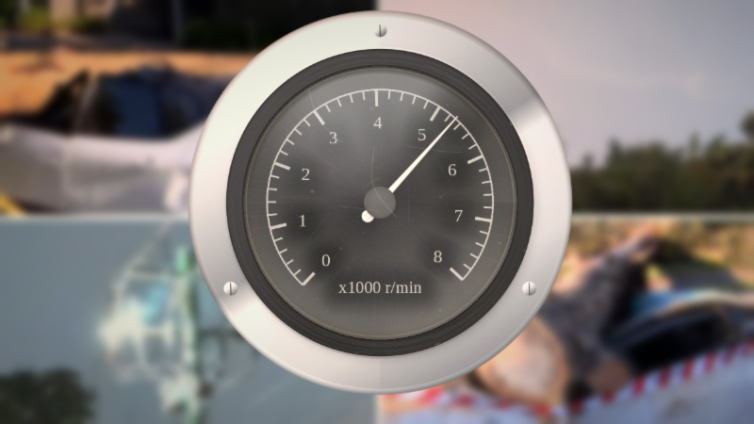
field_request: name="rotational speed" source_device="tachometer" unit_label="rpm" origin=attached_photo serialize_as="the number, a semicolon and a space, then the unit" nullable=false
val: 5300; rpm
